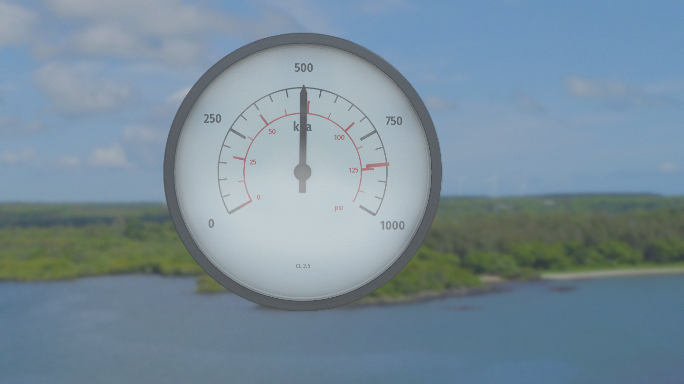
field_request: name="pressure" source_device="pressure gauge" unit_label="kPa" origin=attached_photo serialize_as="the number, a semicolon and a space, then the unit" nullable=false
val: 500; kPa
